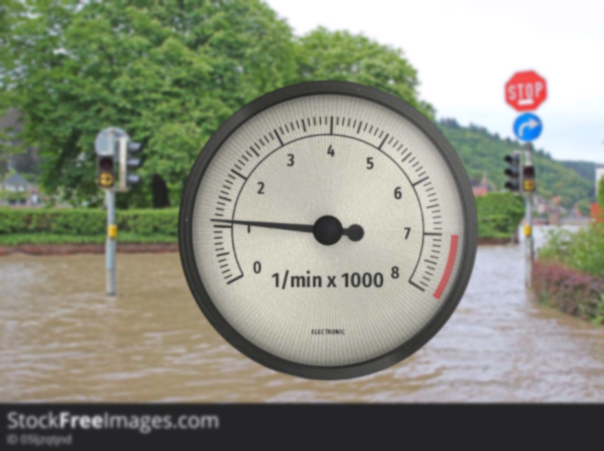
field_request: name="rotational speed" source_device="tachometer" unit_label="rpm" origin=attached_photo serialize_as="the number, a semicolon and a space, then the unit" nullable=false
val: 1100; rpm
